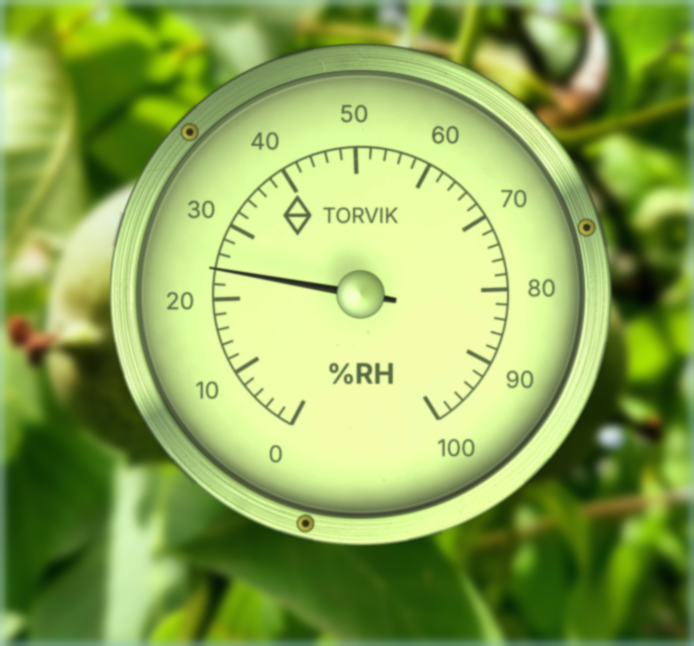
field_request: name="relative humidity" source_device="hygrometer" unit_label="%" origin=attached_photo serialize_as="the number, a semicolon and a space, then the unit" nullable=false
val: 24; %
